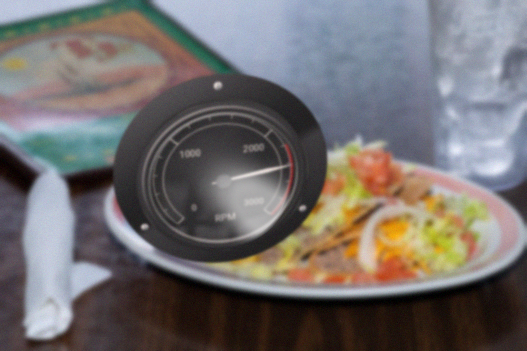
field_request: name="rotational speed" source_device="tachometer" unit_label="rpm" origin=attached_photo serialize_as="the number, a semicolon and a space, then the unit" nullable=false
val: 2400; rpm
